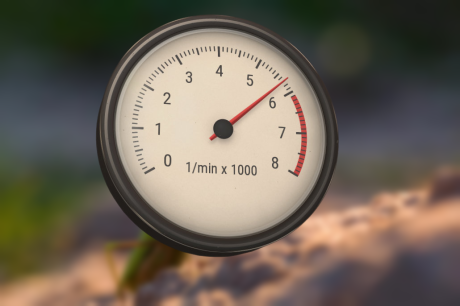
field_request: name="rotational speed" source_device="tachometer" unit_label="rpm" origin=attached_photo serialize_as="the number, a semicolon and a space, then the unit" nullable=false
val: 5700; rpm
